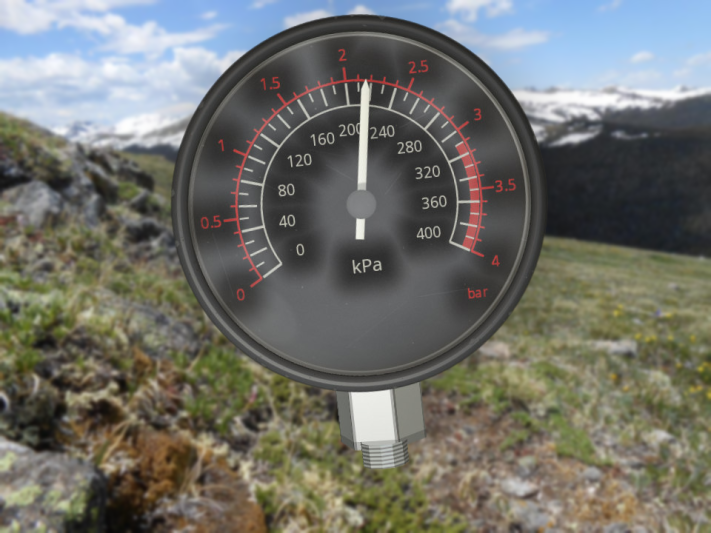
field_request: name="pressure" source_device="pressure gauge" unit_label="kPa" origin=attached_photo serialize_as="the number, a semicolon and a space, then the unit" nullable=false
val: 215; kPa
